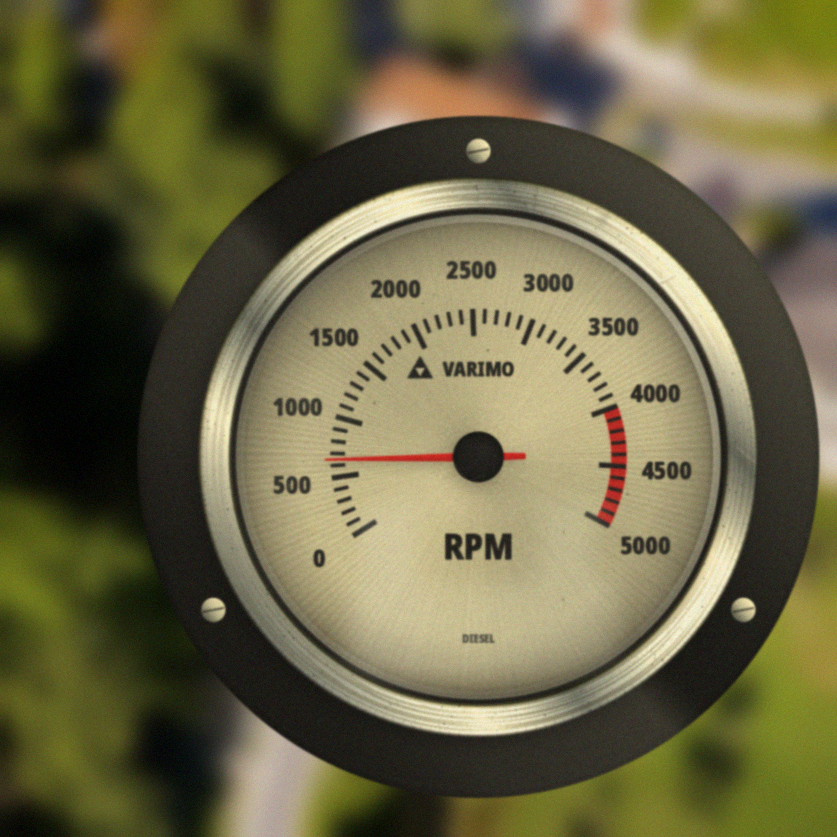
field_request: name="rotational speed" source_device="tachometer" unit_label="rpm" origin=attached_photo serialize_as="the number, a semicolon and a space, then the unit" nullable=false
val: 650; rpm
